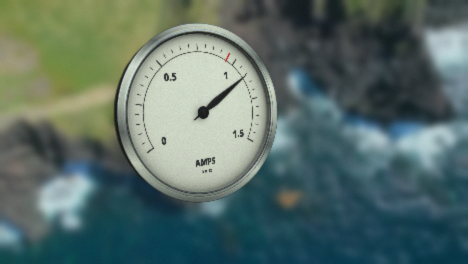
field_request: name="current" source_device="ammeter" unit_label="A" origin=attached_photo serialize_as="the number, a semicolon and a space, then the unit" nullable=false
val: 1.1; A
